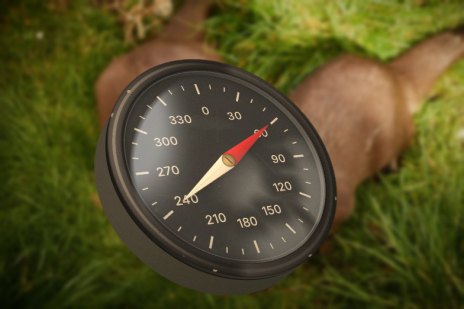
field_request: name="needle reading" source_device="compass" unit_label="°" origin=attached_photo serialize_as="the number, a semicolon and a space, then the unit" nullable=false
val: 60; °
